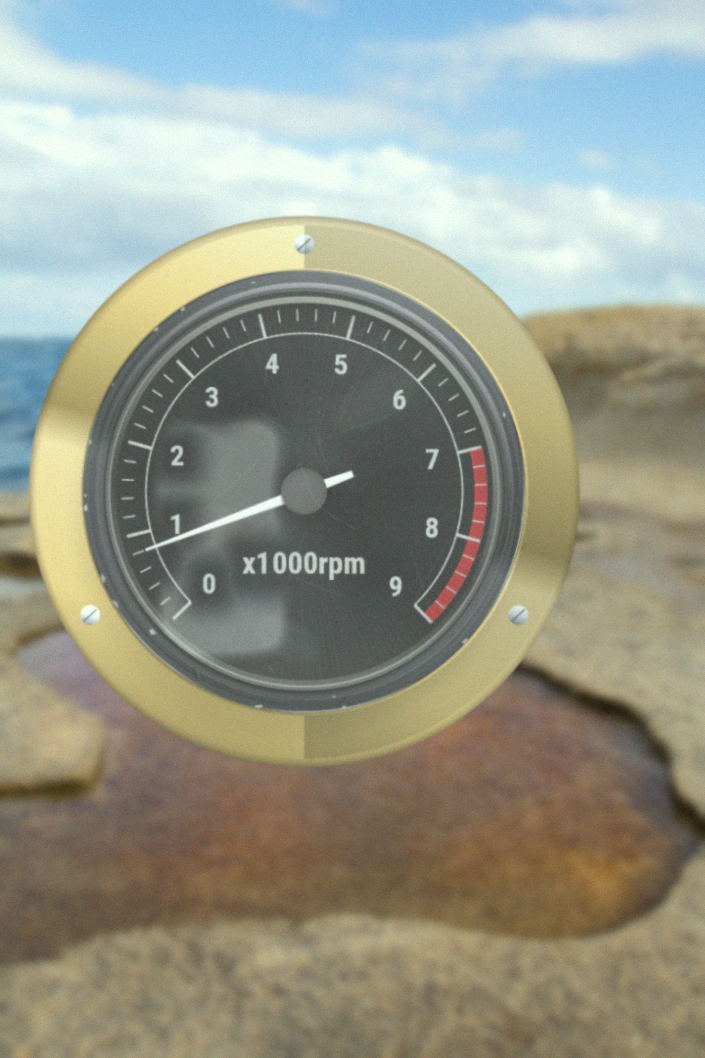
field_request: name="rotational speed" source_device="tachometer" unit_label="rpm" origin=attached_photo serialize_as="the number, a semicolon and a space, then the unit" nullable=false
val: 800; rpm
